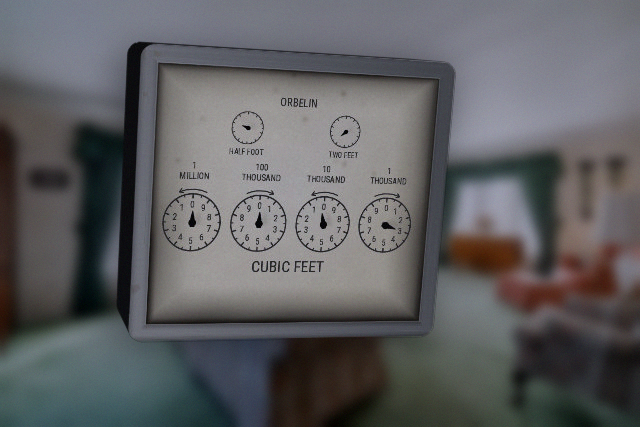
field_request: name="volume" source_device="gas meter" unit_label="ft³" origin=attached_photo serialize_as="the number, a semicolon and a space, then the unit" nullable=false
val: 300; ft³
